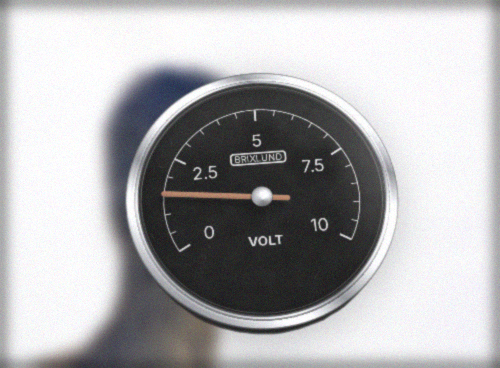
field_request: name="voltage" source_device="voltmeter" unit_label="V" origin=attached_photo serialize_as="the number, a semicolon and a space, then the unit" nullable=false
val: 1.5; V
